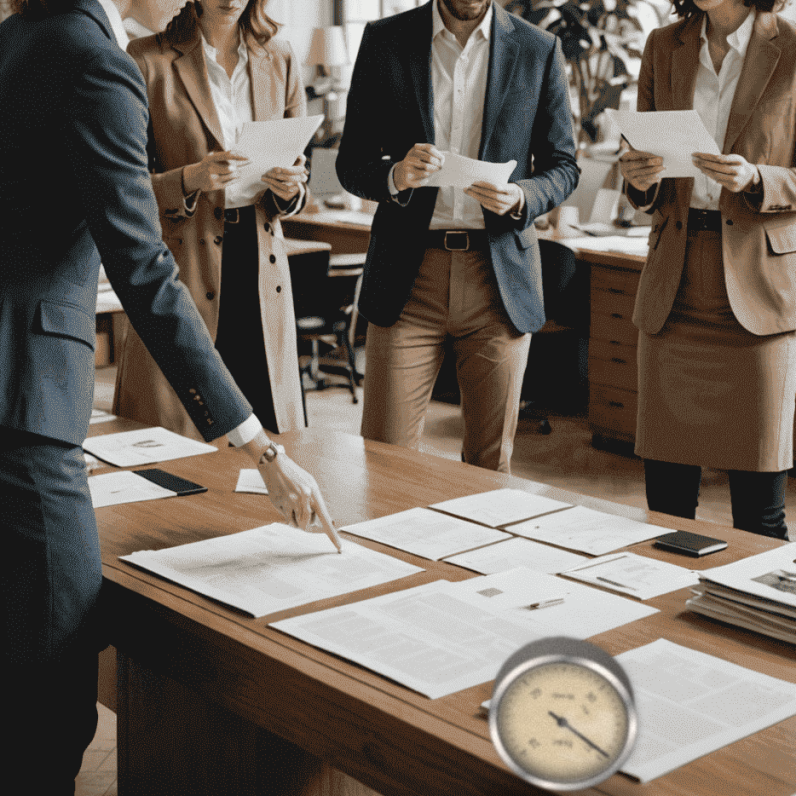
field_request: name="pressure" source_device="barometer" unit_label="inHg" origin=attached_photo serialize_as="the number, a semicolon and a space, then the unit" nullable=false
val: 30.9; inHg
